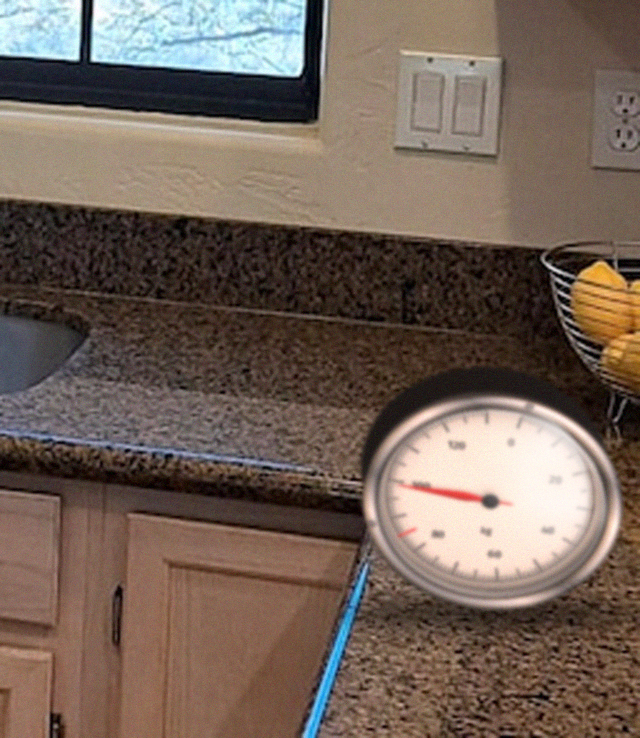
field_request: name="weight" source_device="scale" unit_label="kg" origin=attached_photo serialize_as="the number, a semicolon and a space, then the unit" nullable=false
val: 100; kg
